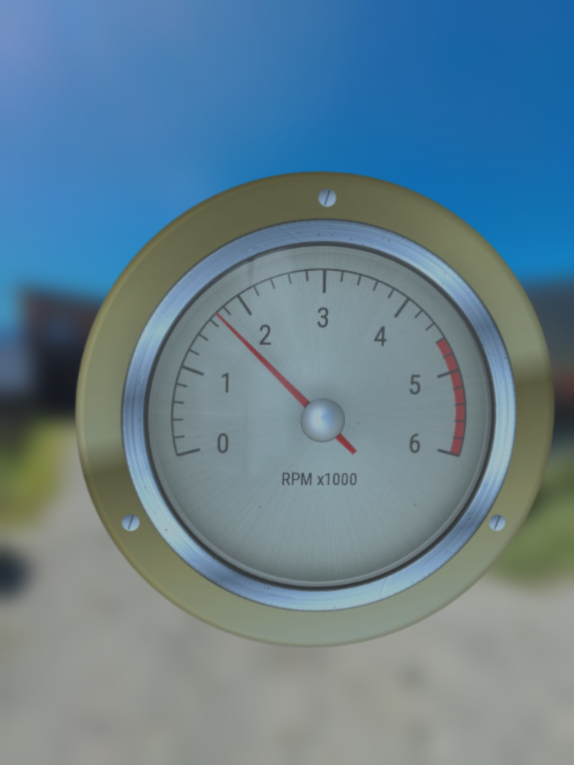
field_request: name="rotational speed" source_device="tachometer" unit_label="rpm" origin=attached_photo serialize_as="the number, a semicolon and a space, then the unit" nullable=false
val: 1700; rpm
